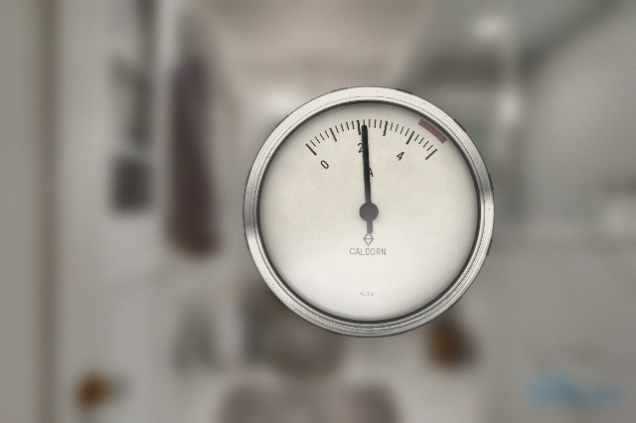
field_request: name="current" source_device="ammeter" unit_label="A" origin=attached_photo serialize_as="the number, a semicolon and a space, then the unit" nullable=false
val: 2.2; A
